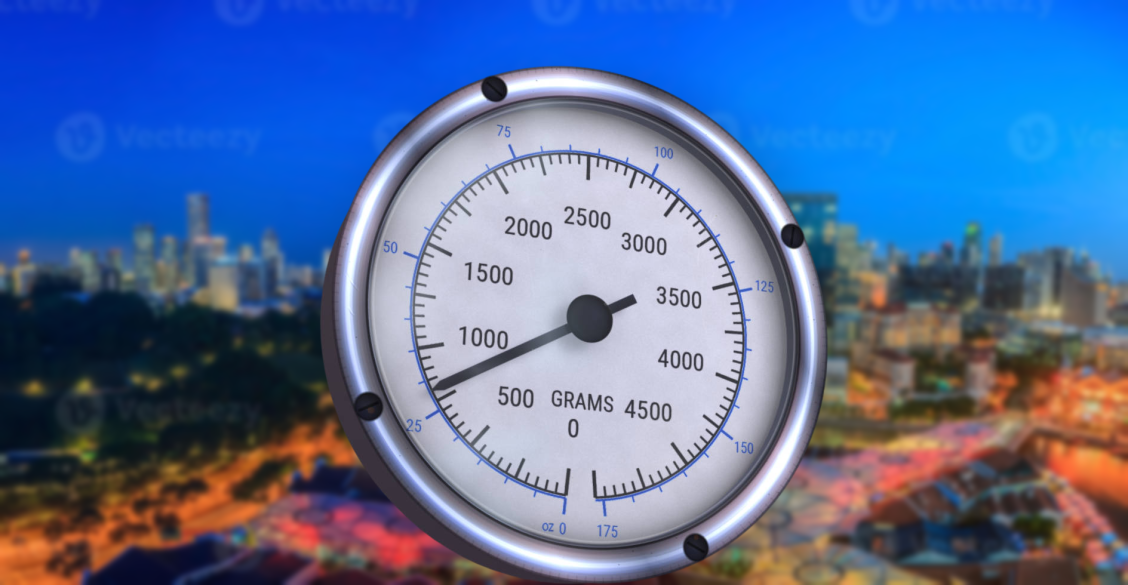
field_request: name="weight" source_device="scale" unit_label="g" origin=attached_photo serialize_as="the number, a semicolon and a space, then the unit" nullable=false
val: 800; g
